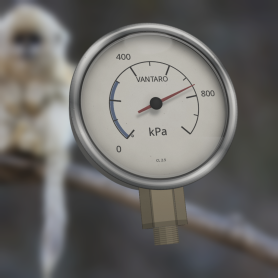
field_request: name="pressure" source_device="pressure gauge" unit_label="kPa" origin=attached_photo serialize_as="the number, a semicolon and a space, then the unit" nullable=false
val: 750; kPa
